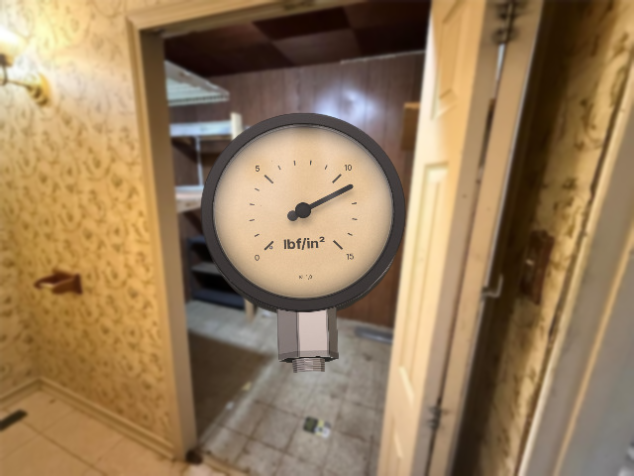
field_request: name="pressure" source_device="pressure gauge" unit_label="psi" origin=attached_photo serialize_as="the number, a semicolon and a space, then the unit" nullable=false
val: 11; psi
